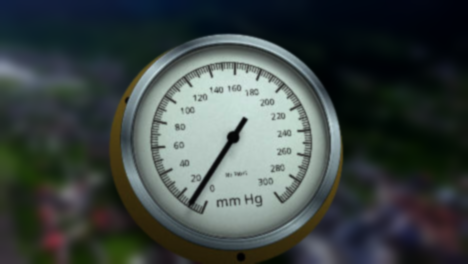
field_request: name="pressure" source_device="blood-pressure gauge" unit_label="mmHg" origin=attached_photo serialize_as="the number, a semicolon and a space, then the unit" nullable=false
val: 10; mmHg
